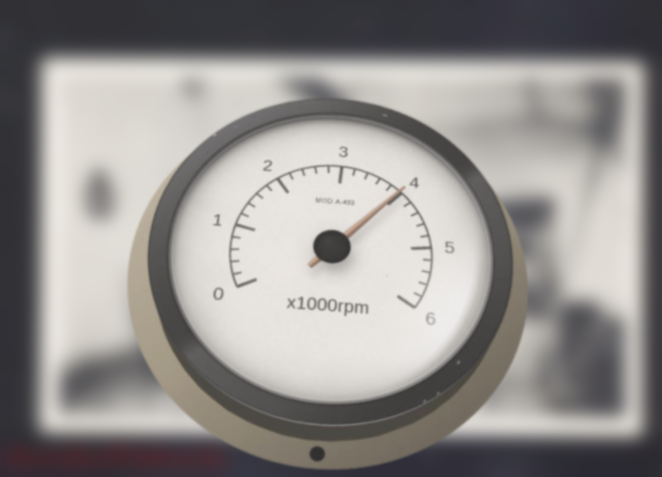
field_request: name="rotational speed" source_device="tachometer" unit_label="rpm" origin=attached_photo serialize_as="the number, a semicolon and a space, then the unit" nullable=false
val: 4000; rpm
